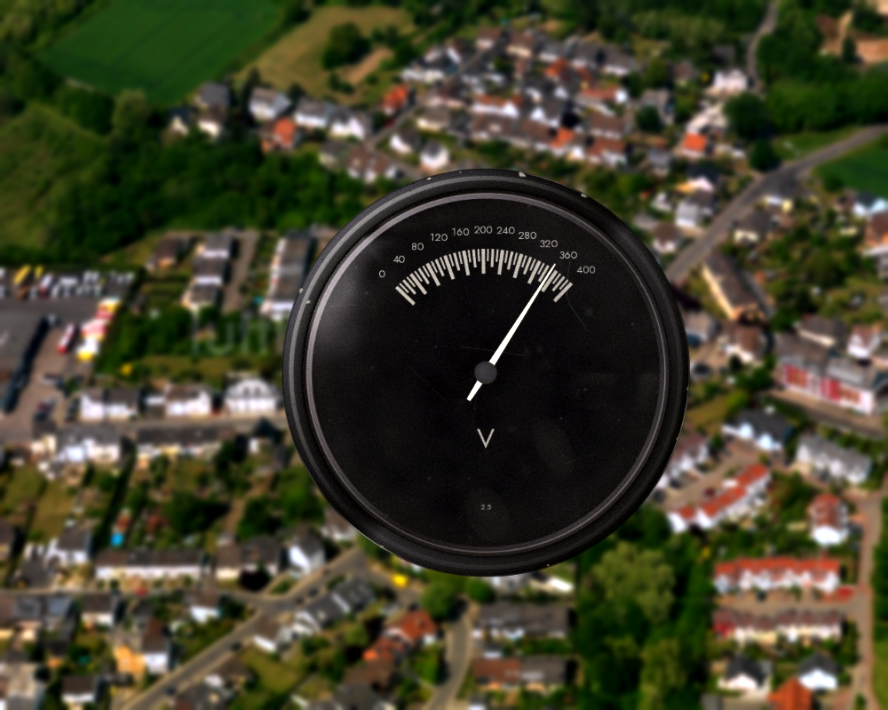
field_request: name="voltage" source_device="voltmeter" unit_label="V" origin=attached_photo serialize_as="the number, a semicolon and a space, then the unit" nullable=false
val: 350; V
